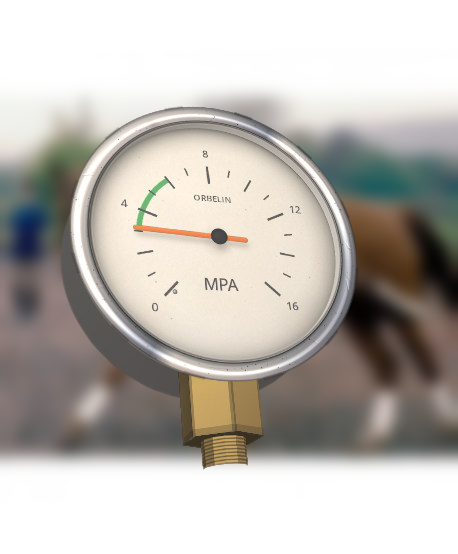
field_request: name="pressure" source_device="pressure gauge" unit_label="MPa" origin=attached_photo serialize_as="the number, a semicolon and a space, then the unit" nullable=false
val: 3; MPa
